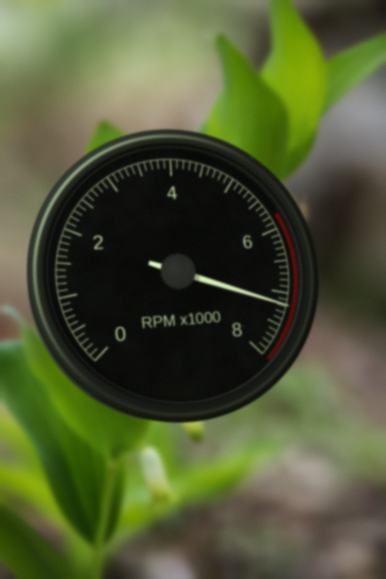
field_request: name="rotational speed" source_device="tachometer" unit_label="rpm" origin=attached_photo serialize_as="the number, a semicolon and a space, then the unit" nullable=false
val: 7200; rpm
